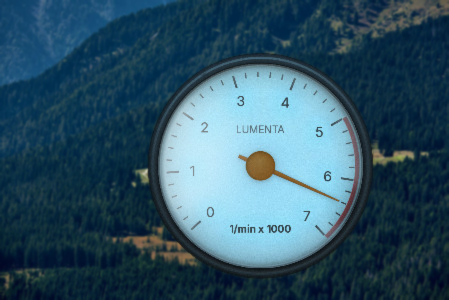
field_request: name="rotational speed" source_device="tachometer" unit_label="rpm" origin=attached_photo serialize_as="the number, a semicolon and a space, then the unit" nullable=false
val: 6400; rpm
